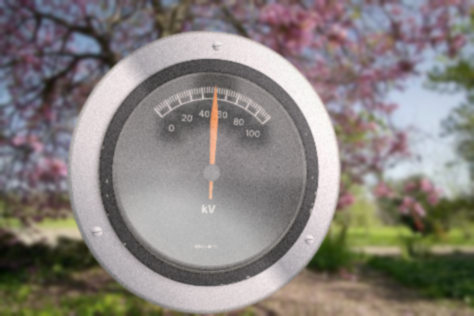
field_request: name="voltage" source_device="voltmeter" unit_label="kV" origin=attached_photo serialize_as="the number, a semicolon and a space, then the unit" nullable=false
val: 50; kV
